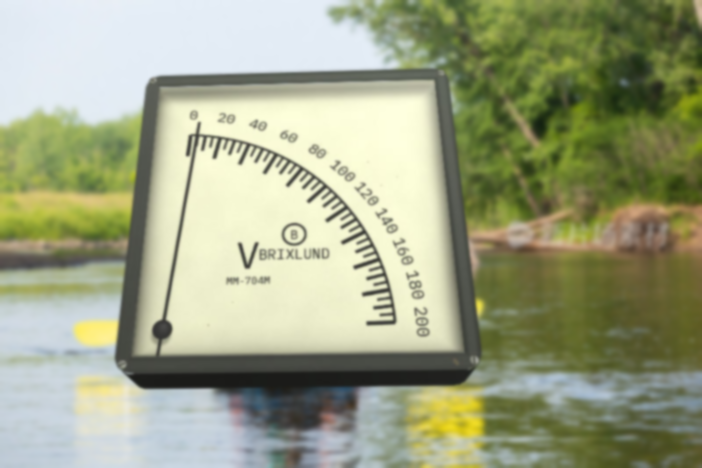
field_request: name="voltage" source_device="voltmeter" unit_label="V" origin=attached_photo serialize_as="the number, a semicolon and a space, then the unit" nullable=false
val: 5; V
